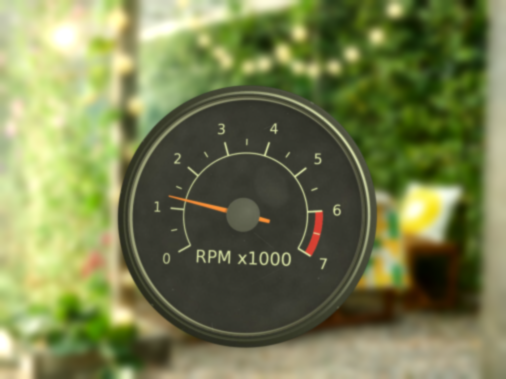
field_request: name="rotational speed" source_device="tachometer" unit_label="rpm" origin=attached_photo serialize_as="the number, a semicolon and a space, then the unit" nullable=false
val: 1250; rpm
